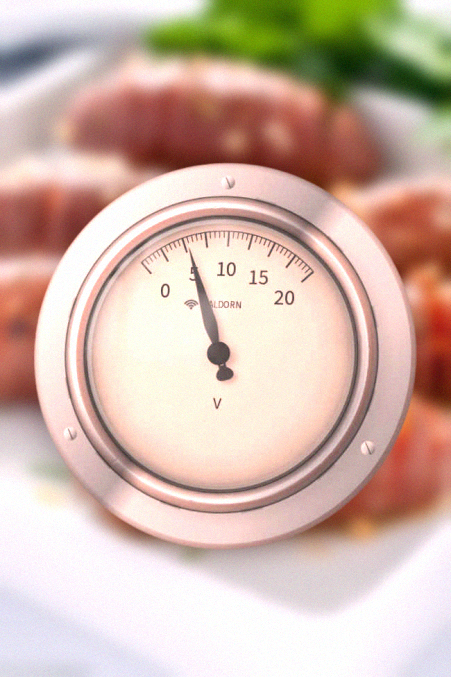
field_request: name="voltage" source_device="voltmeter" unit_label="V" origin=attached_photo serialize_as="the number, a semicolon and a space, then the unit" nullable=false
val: 5.5; V
